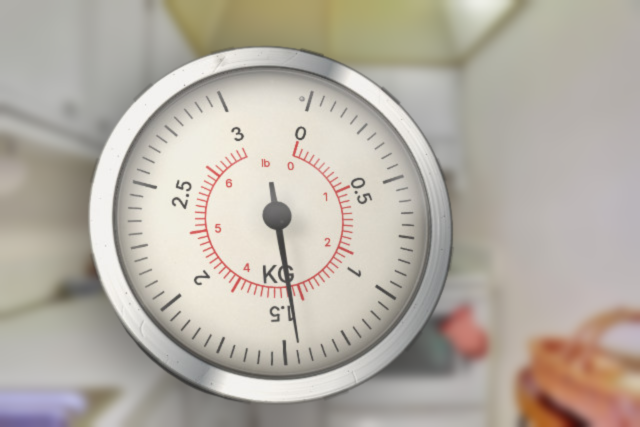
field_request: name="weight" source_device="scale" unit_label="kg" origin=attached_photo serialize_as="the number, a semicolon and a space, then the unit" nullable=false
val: 1.45; kg
